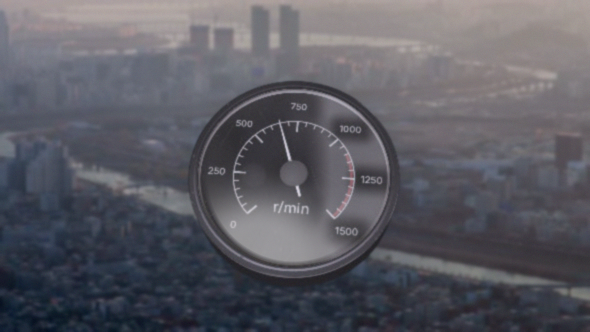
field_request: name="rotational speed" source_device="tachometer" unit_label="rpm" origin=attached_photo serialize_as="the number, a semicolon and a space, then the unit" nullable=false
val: 650; rpm
